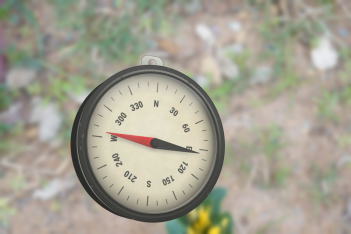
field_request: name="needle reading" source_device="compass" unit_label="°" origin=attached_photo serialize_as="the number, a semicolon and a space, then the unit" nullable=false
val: 275; °
